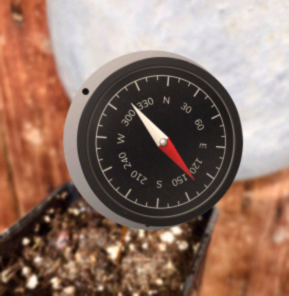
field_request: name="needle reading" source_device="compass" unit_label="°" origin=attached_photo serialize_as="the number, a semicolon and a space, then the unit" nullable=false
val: 135; °
